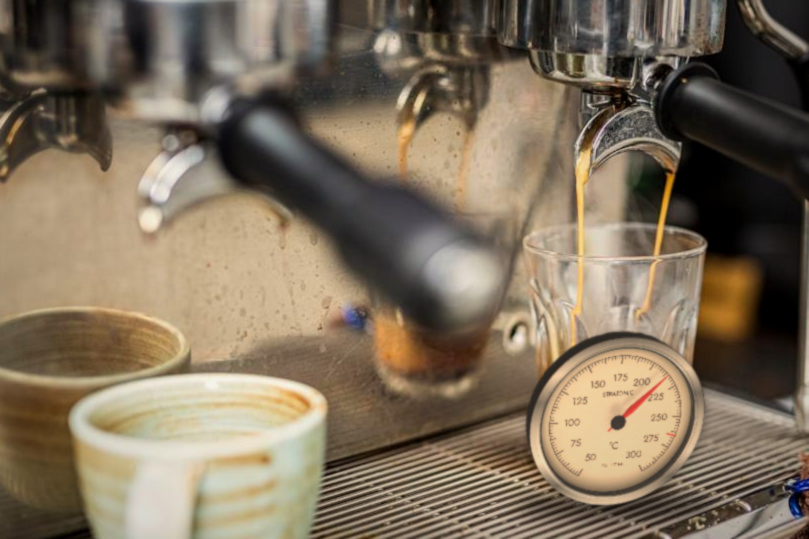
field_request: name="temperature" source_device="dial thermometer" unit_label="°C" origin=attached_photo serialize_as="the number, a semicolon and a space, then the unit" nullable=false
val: 212.5; °C
